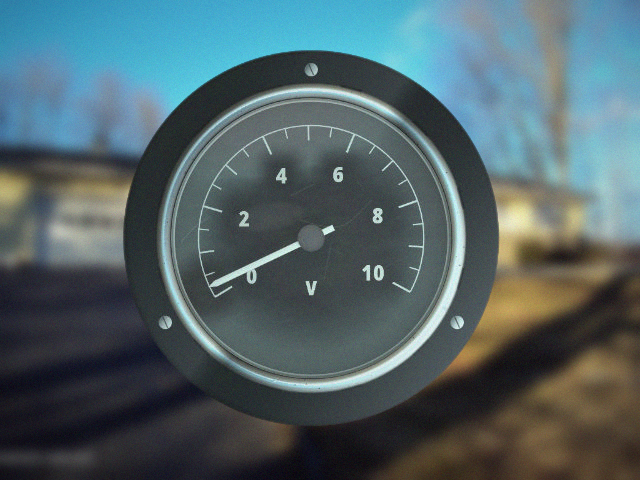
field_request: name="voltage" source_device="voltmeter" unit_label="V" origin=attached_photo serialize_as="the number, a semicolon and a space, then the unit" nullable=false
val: 0.25; V
